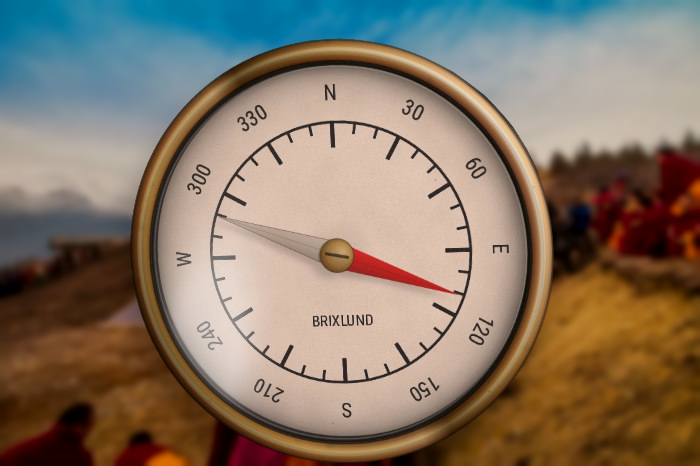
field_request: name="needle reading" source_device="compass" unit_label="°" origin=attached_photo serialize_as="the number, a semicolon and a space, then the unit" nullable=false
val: 110; °
